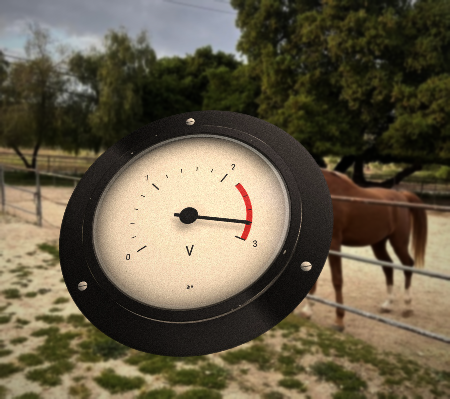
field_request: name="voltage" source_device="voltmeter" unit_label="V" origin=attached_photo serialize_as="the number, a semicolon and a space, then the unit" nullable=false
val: 2.8; V
